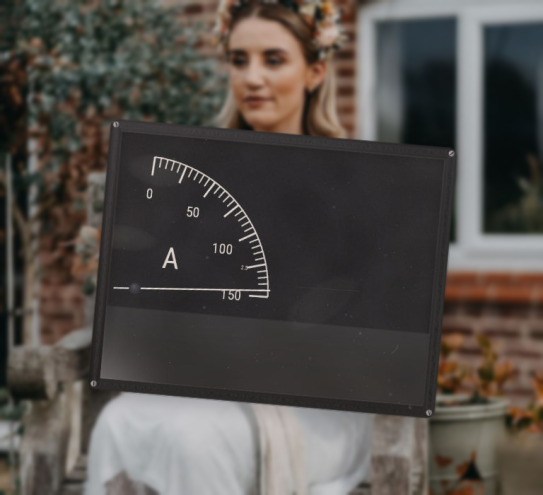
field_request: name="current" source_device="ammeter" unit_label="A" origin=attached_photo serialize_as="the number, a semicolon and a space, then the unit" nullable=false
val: 145; A
